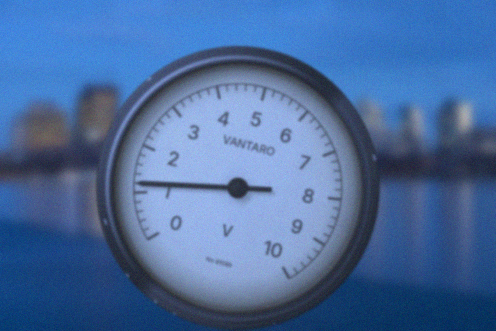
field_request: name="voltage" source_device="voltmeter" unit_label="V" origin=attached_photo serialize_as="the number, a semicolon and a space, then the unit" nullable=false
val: 1.2; V
